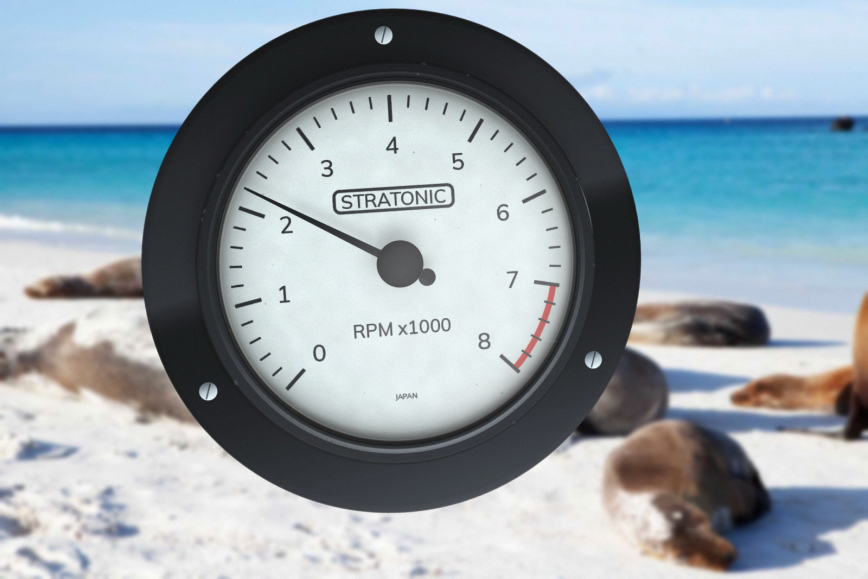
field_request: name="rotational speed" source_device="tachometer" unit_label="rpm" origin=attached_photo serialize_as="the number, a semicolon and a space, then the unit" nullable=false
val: 2200; rpm
